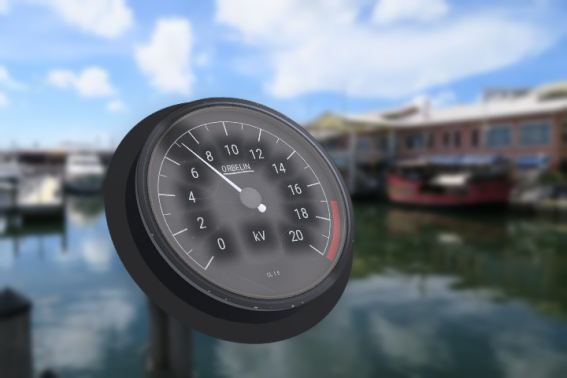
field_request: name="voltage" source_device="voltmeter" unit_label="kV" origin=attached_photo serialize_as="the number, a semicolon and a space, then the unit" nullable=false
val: 7; kV
